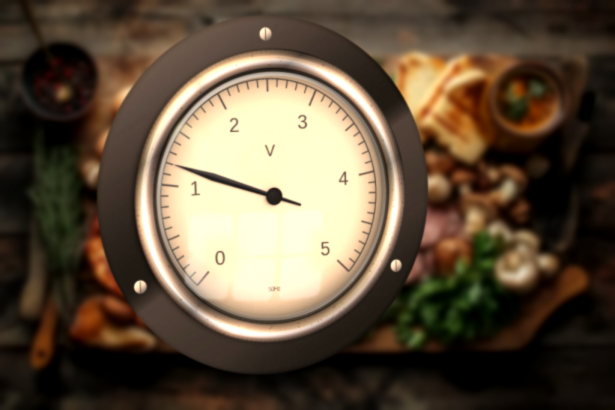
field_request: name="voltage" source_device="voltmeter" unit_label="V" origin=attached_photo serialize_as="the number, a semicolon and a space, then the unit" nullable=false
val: 1.2; V
